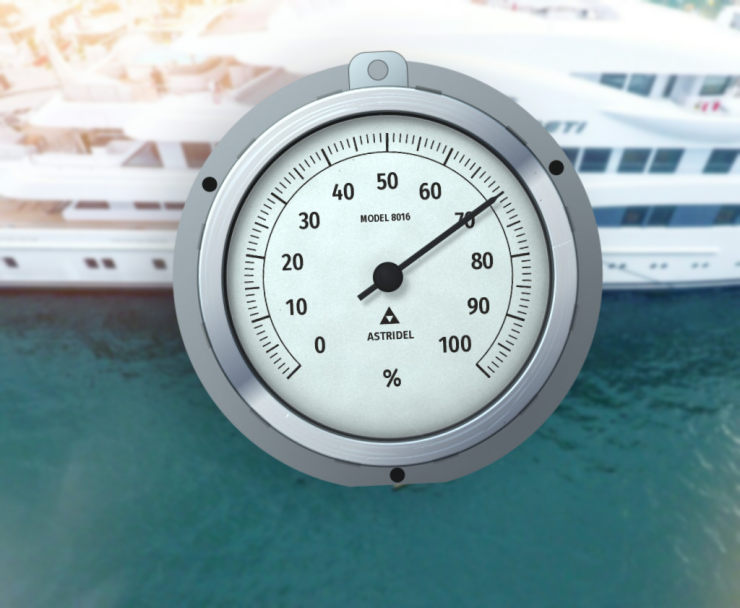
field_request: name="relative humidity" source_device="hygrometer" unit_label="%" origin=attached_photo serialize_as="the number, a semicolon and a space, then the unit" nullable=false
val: 70; %
